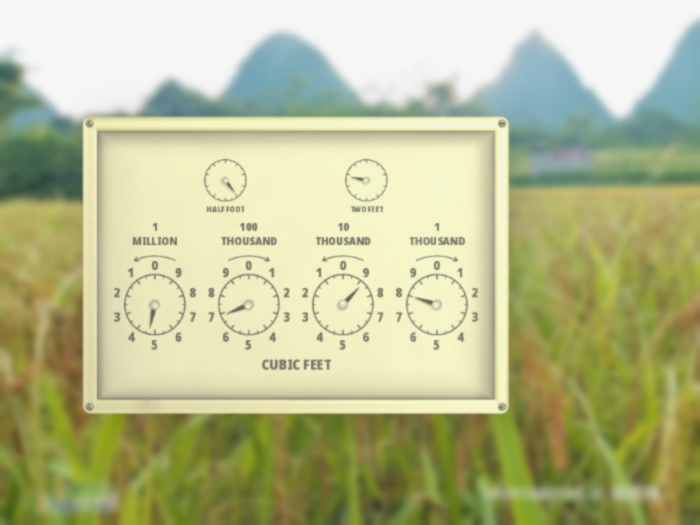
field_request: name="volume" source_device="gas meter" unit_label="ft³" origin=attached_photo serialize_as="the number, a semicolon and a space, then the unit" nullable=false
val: 468800; ft³
